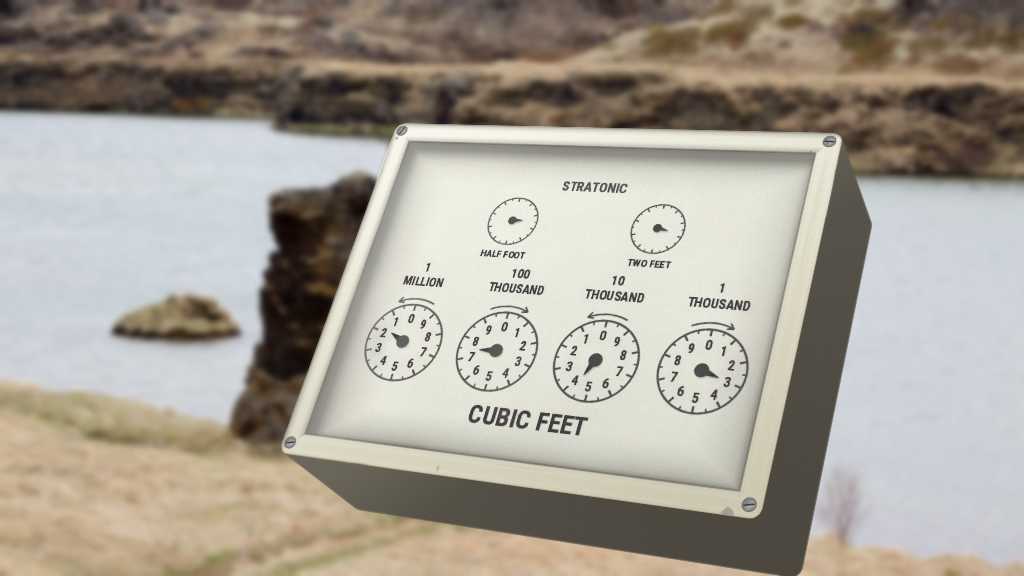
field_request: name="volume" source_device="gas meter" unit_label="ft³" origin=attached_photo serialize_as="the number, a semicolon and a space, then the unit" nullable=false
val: 174300; ft³
